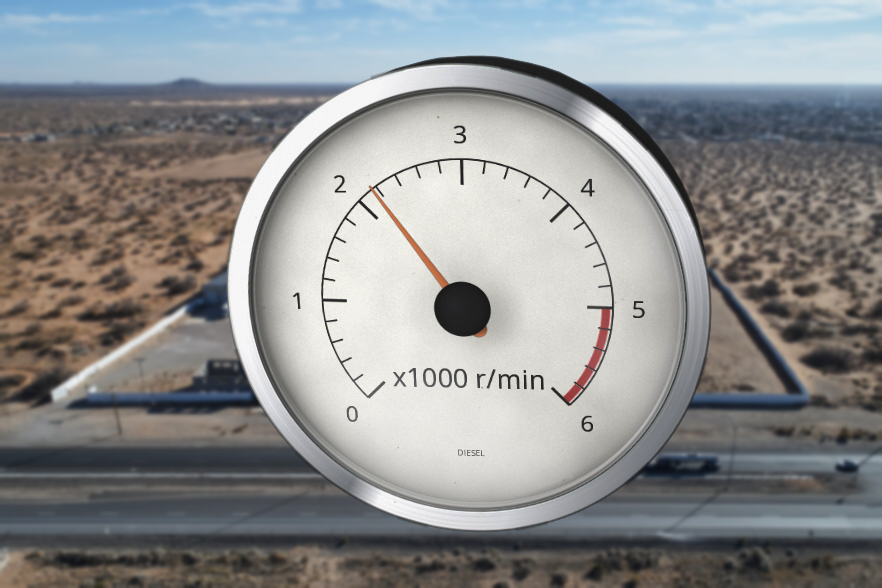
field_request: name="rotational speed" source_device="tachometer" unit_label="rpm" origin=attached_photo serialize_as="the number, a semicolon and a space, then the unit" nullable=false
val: 2200; rpm
